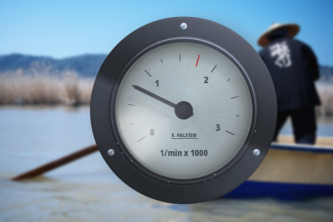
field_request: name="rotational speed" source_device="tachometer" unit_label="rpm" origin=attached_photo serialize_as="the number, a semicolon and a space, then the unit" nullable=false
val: 750; rpm
